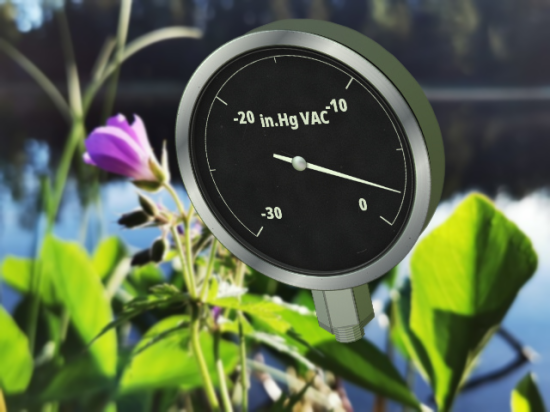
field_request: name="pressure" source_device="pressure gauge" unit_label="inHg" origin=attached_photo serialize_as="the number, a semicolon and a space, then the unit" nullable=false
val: -2.5; inHg
